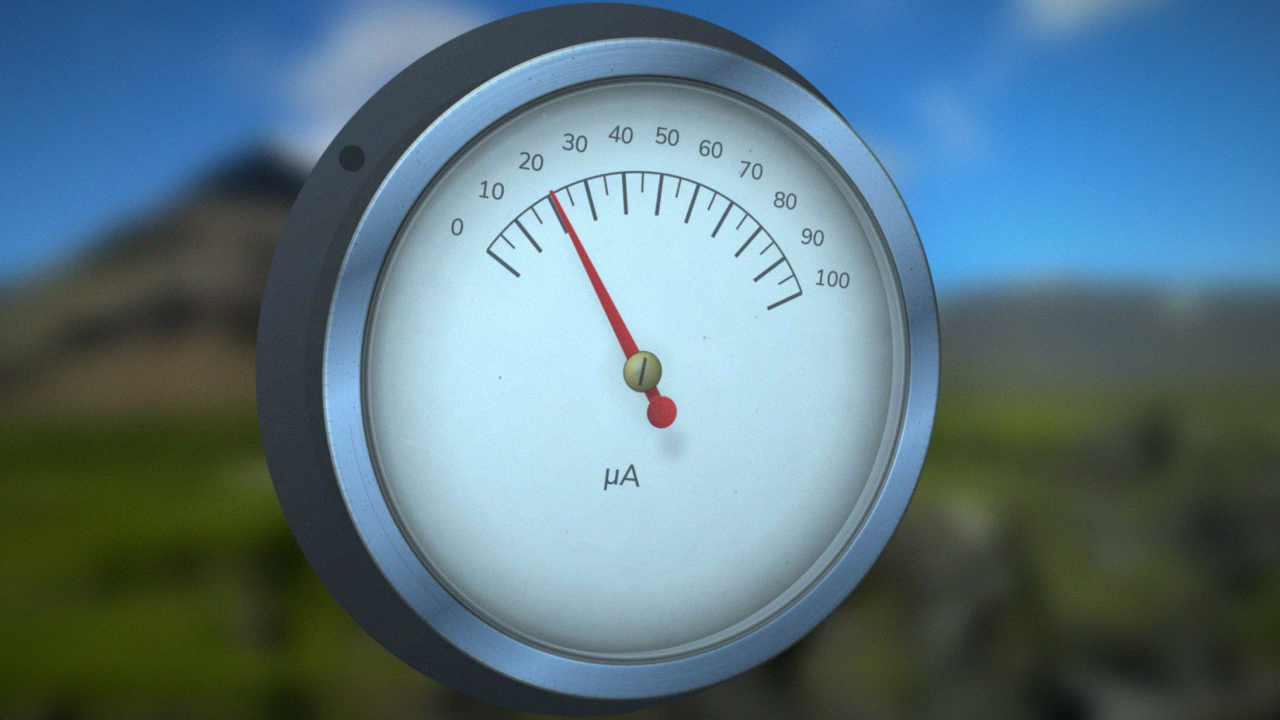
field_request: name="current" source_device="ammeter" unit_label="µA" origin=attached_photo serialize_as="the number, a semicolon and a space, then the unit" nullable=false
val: 20; µA
